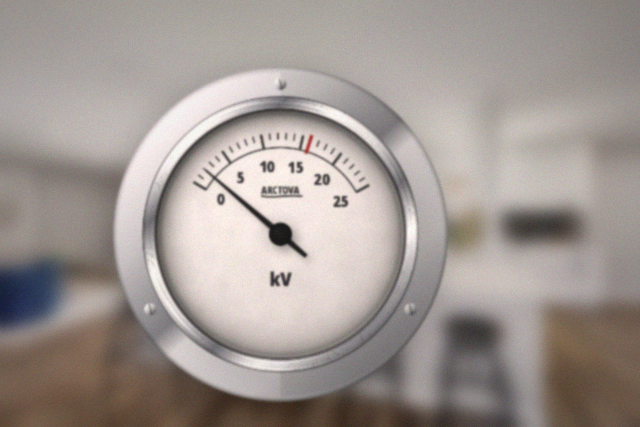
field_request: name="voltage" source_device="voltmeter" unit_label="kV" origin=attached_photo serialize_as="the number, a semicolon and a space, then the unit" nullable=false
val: 2; kV
